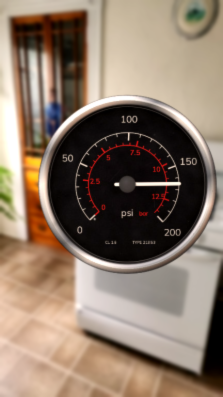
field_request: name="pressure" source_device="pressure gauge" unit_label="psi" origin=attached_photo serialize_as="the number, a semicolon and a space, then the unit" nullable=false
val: 165; psi
